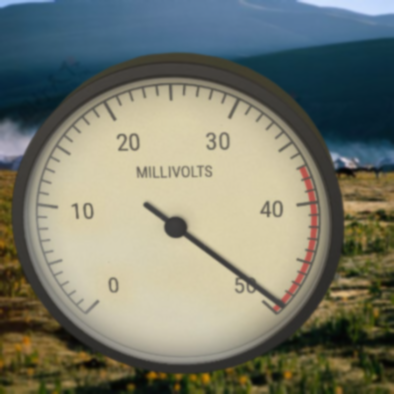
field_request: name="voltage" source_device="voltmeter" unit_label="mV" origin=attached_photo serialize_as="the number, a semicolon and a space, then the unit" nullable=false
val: 49; mV
